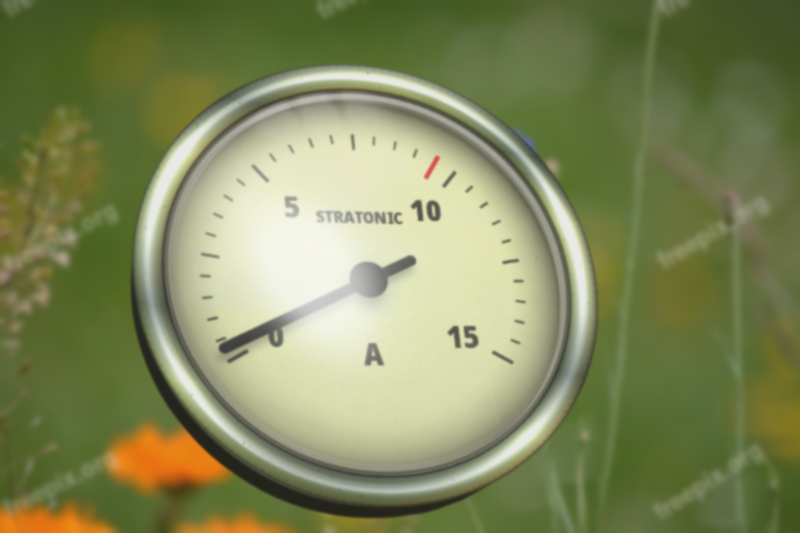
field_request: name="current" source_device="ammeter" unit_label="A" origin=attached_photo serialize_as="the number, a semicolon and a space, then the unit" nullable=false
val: 0.25; A
